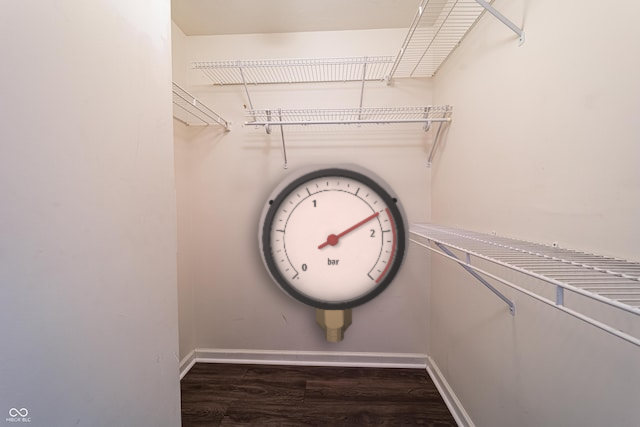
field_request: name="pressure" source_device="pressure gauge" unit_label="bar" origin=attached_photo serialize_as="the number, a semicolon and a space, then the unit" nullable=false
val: 1.8; bar
